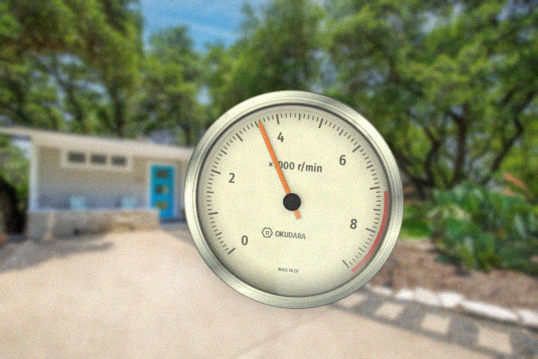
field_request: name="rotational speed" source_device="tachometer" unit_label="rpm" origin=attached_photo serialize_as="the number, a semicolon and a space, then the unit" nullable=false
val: 3600; rpm
